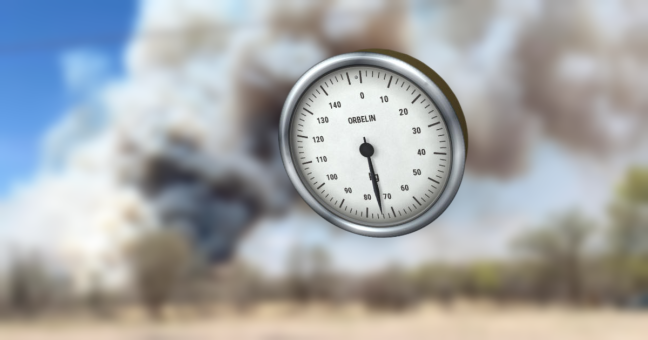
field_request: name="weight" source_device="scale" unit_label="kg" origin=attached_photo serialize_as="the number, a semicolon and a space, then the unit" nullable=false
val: 74; kg
